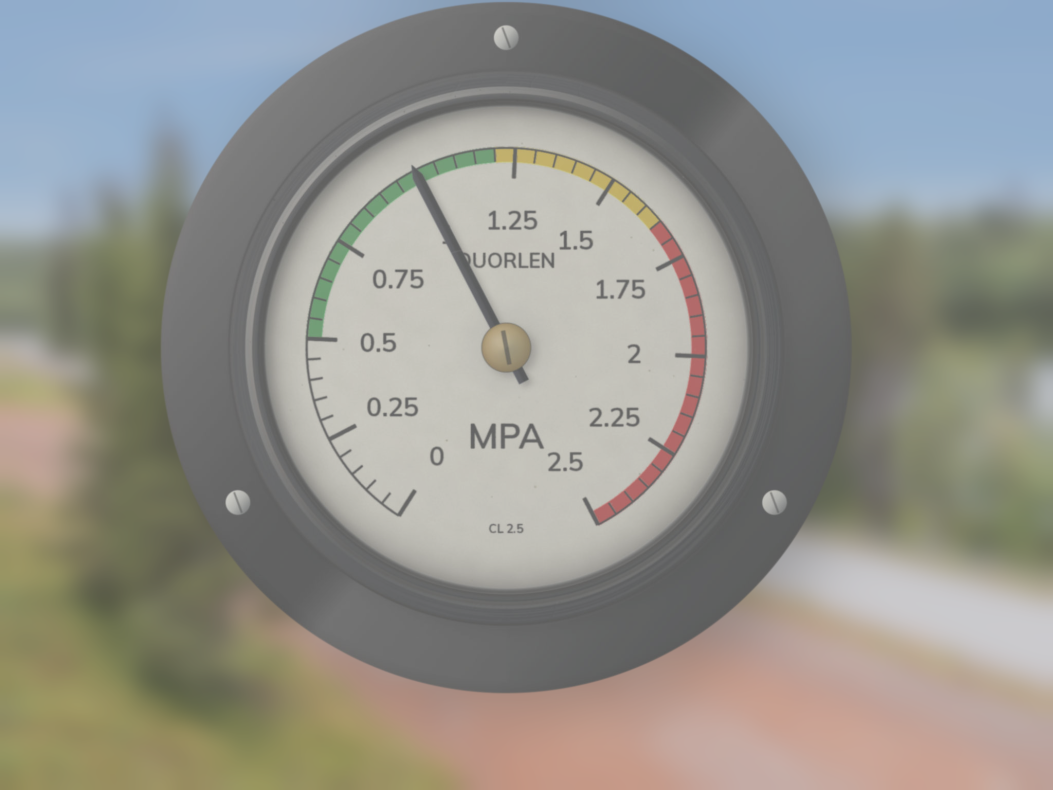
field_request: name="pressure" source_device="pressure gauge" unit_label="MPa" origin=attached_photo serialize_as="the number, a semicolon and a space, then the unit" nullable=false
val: 1; MPa
